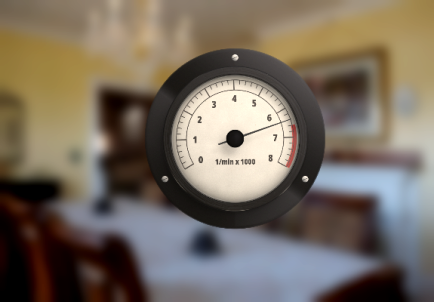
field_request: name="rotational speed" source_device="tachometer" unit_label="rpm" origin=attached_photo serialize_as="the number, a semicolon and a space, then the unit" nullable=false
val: 6400; rpm
